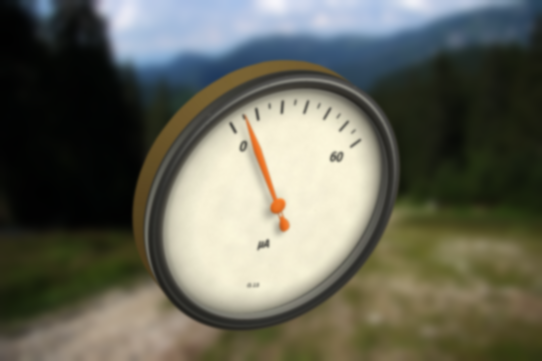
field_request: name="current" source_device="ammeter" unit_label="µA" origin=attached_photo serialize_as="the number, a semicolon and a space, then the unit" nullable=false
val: 5; µA
